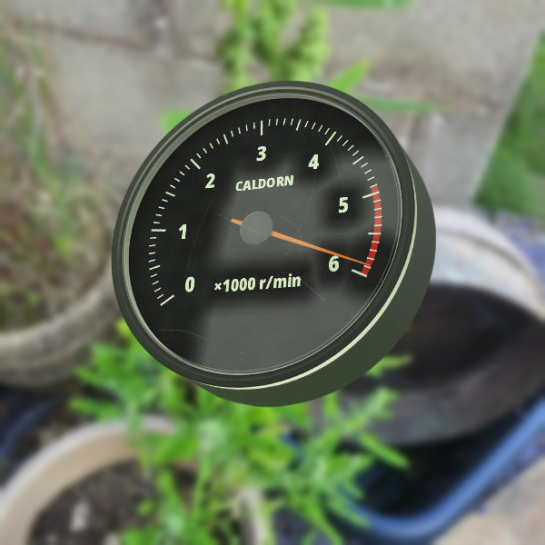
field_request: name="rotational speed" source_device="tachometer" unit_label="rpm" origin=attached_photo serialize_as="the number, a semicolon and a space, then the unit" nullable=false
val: 5900; rpm
